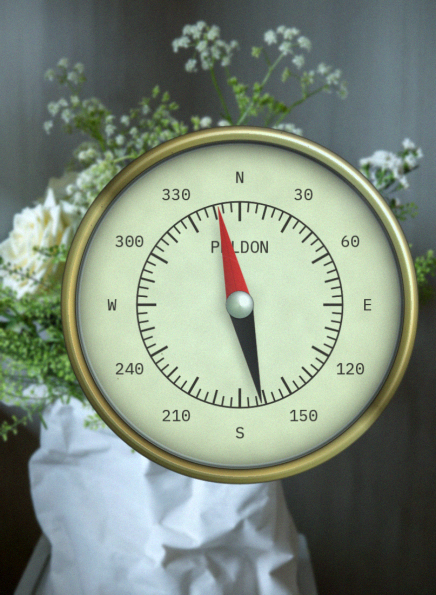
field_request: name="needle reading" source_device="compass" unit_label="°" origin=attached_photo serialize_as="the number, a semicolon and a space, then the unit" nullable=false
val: 347.5; °
